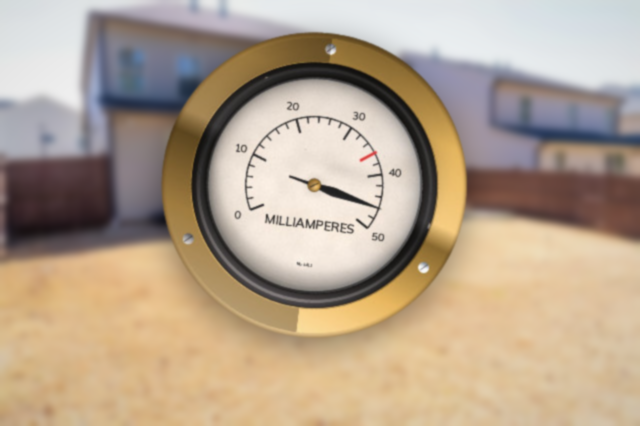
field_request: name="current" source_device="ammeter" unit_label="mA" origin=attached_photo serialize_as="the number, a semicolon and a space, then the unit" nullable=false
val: 46; mA
